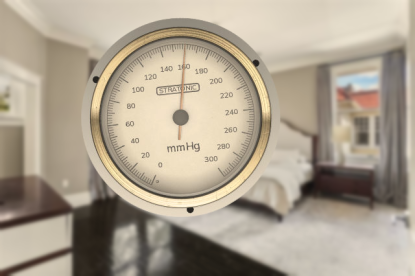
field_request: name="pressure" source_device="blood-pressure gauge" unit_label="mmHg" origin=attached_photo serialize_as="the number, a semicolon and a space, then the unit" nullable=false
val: 160; mmHg
